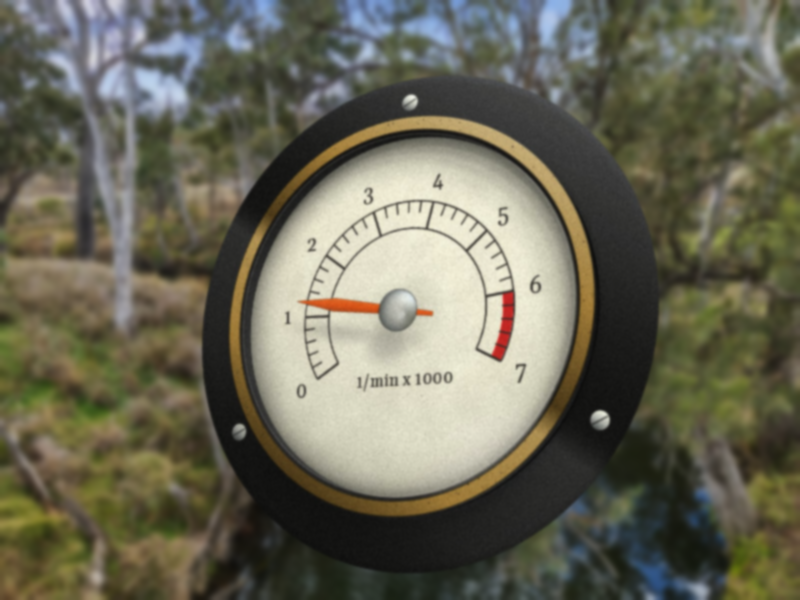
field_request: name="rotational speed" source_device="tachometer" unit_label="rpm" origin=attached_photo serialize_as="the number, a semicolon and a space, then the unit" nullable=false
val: 1200; rpm
